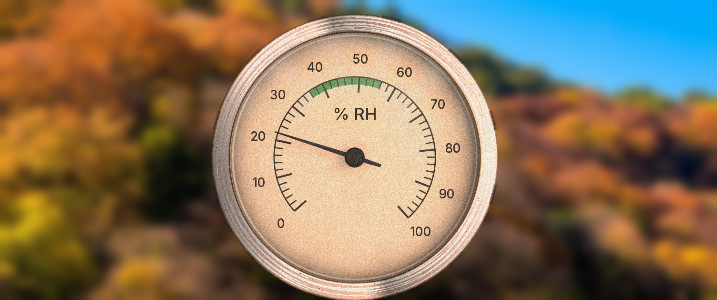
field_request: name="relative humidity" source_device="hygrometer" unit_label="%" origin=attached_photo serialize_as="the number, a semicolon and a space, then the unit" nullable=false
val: 22; %
